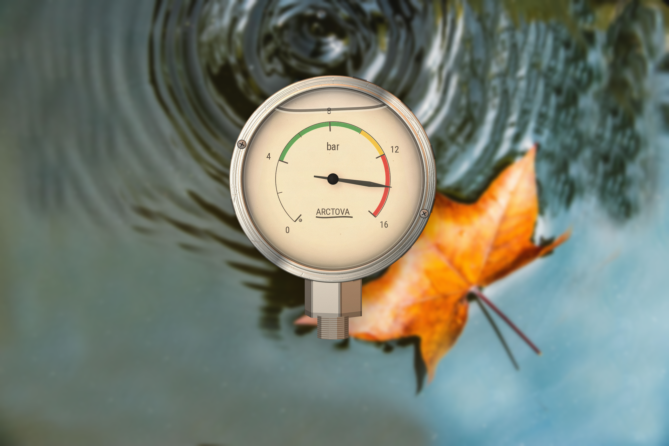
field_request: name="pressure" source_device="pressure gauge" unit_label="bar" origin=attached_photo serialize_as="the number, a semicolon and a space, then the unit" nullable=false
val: 14; bar
